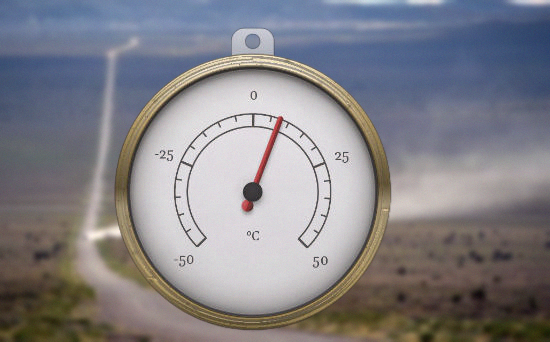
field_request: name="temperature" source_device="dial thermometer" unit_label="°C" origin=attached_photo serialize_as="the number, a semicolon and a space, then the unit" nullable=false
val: 7.5; °C
